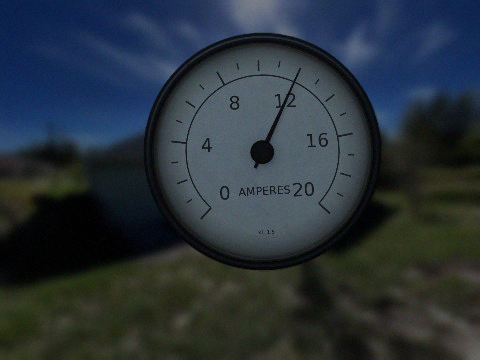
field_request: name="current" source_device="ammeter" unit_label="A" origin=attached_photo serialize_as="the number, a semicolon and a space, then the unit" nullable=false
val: 12; A
